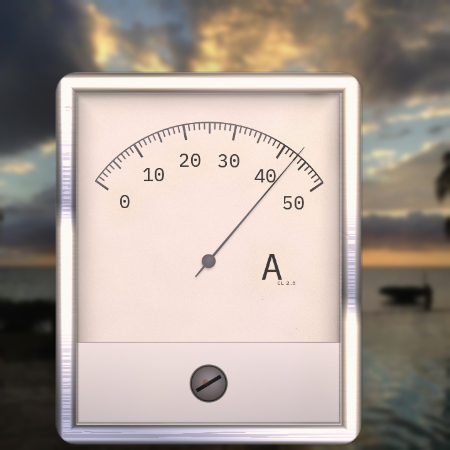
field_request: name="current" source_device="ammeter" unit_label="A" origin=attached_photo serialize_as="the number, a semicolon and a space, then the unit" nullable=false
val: 43; A
